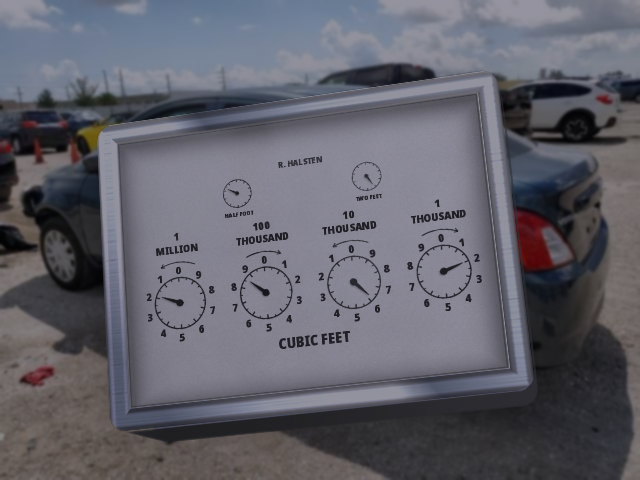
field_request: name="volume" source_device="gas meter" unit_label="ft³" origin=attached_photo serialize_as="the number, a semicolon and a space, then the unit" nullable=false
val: 186200; ft³
